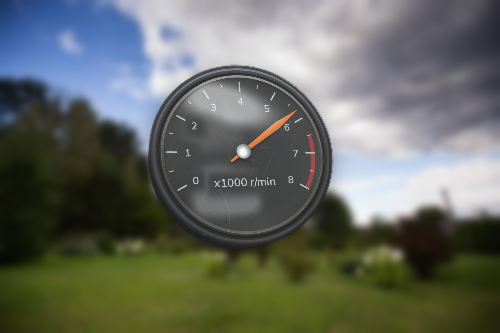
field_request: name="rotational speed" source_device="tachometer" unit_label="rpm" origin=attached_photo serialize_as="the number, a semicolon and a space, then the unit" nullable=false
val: 5750; rpm
